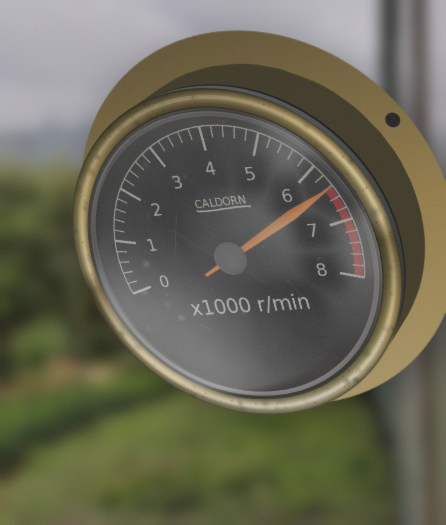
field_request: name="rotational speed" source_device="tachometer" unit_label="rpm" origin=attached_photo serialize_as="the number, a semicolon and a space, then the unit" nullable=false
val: 6400; rpm
